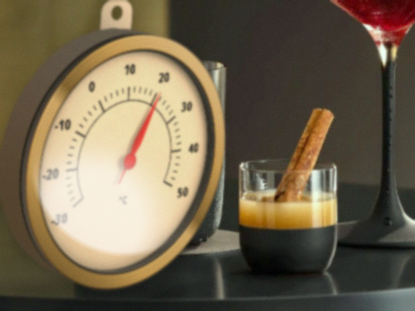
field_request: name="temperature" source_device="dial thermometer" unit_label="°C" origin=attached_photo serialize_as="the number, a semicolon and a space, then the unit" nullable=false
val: 20; °C
